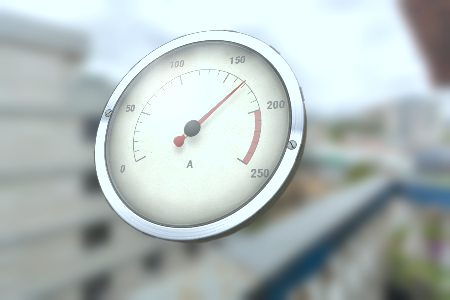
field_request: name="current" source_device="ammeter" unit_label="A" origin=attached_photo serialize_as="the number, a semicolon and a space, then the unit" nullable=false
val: 170; A
